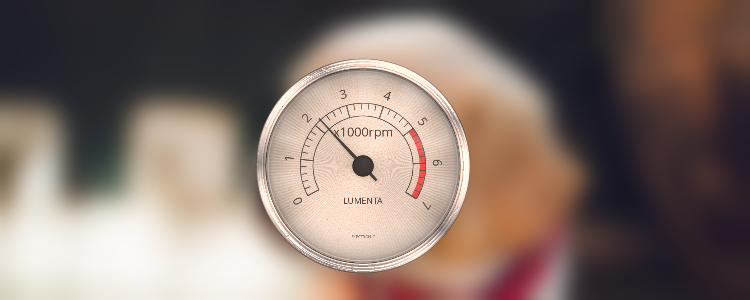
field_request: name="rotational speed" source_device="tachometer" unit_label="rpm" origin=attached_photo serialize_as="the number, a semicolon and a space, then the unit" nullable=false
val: 2200; rpm
